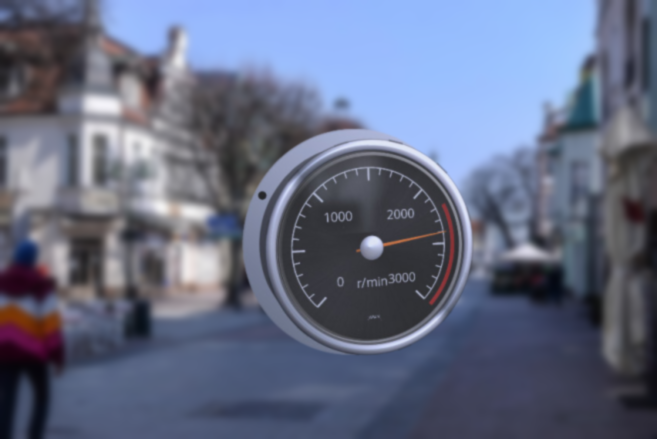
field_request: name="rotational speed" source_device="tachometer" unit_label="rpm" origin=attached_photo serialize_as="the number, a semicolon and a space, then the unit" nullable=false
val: 2400; rpm
